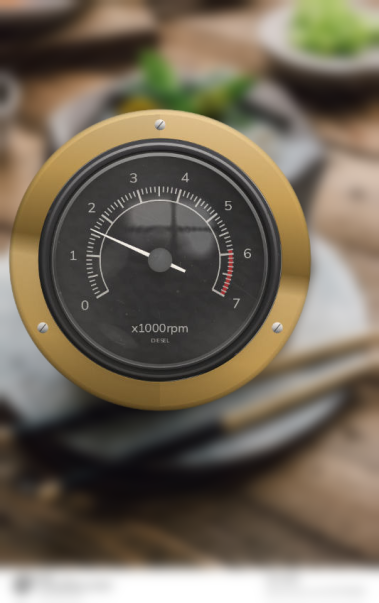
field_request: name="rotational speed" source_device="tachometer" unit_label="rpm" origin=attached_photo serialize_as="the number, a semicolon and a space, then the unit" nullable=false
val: 1600; rpm
